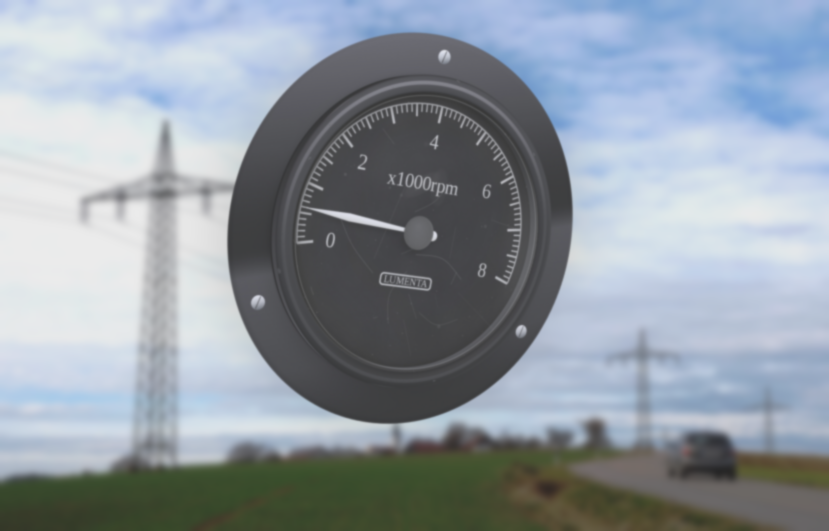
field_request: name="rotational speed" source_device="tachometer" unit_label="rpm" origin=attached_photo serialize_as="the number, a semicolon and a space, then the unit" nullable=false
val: 600; rpm
